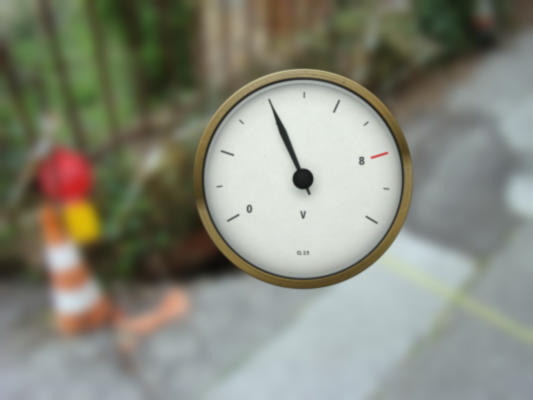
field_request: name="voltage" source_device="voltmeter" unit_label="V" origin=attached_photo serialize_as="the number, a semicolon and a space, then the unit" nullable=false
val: 4; V
